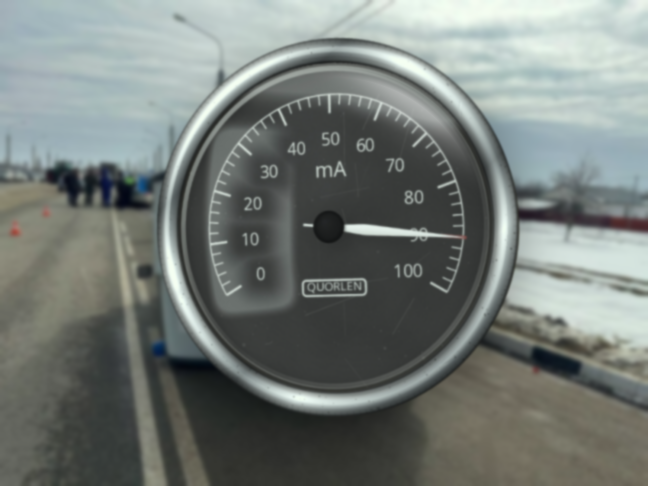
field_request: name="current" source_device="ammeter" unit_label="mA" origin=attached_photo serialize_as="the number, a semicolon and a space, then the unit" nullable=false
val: 90; mA
